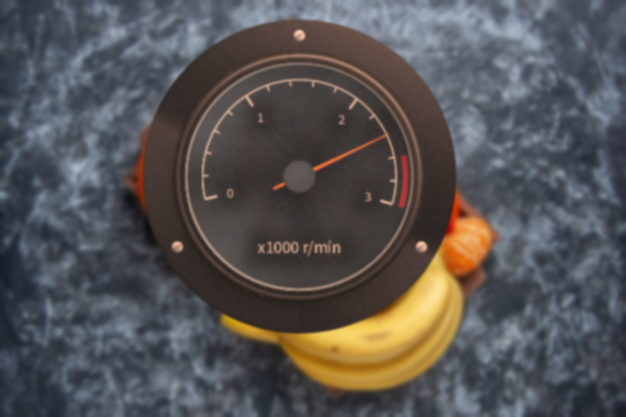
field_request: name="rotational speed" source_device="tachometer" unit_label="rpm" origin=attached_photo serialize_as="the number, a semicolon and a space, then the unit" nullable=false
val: 2400; rpm
